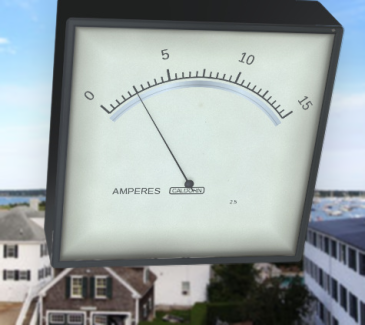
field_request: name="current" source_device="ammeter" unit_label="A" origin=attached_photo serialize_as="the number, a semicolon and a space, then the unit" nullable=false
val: 2.5; A
